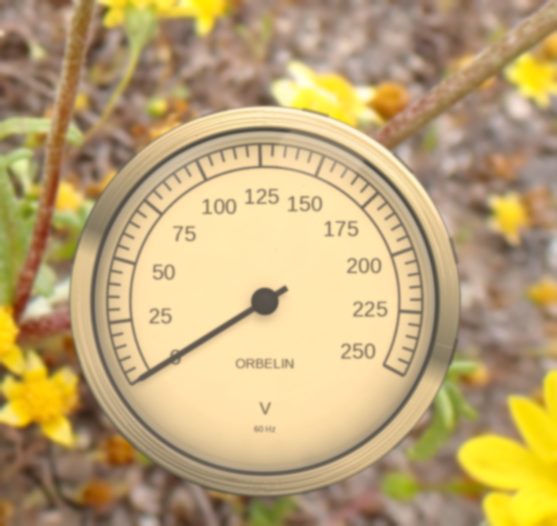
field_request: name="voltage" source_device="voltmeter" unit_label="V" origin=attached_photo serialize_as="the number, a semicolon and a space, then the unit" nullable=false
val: 0; V
